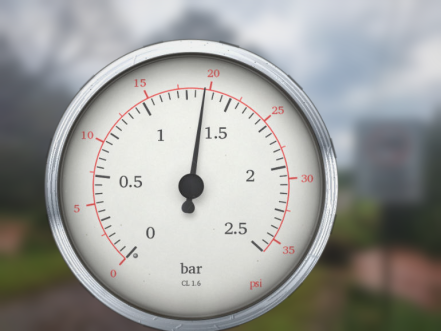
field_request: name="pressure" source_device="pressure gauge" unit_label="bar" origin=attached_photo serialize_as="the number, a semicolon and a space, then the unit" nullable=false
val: 1.35; bar
